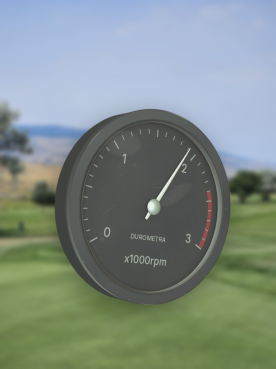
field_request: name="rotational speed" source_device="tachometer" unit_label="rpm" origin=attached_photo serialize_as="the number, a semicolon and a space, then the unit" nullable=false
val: 1900; rpm
